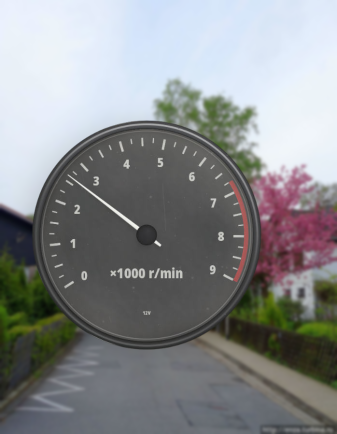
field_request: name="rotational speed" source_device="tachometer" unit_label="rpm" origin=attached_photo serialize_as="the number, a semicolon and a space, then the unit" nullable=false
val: 2625; rpm
